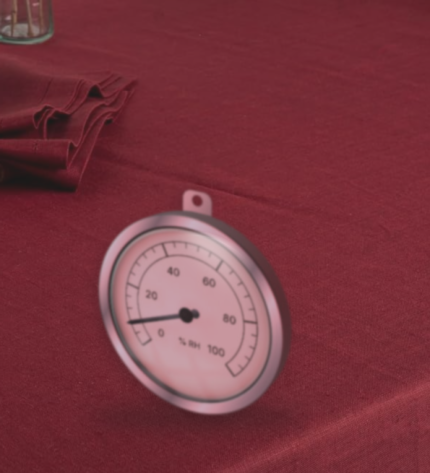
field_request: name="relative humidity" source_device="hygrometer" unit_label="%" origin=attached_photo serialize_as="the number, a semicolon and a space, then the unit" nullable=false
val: 8; %
